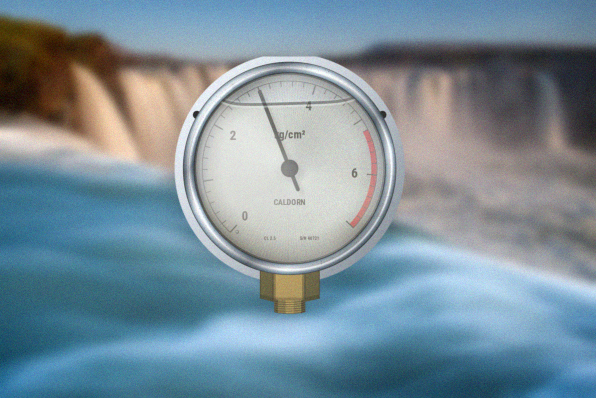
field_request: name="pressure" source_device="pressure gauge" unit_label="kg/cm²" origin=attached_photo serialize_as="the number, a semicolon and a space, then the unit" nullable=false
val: 3; kg/cm²
